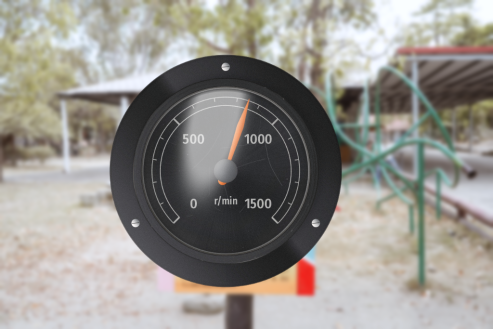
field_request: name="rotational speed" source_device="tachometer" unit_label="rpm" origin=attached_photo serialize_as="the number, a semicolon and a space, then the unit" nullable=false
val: 850; rpm
